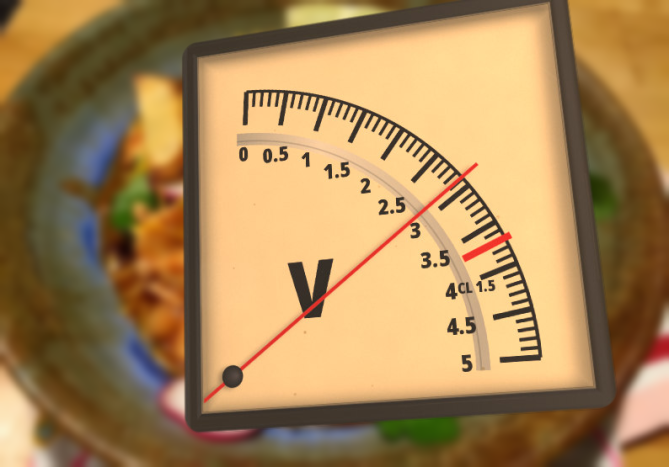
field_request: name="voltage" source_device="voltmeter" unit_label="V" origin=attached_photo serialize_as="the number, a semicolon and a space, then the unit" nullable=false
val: 2.9; V
